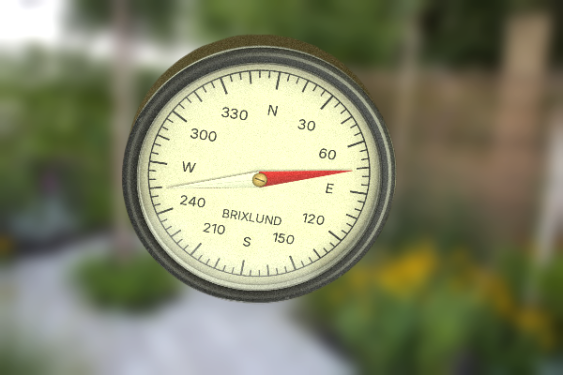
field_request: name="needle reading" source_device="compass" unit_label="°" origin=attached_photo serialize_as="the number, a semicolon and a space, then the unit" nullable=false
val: 75; °
